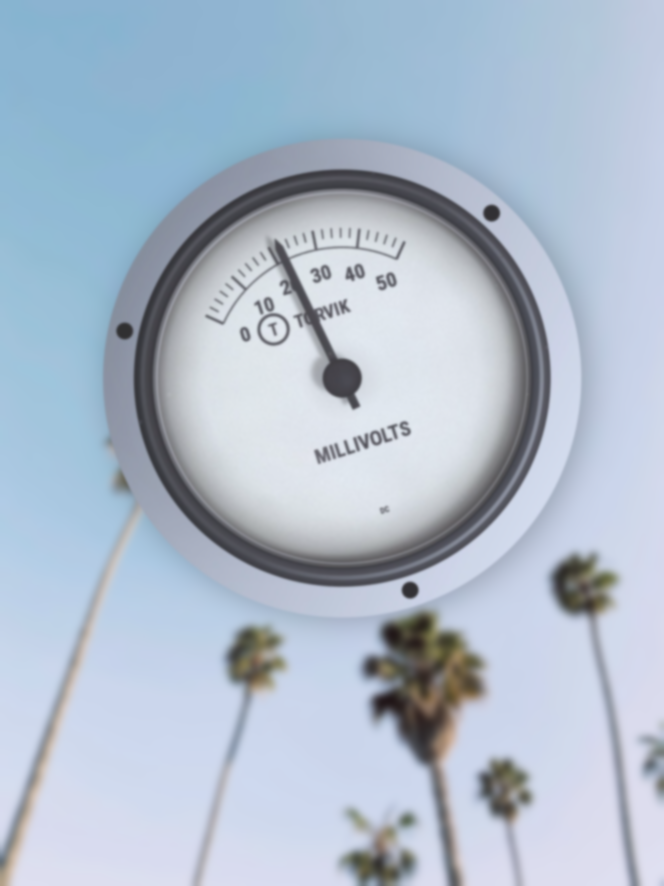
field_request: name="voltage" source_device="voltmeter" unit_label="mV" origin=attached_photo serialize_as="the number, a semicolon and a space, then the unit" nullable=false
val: 22; mV
